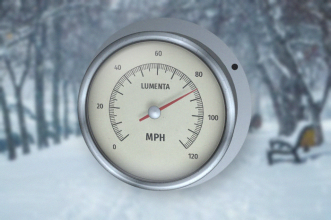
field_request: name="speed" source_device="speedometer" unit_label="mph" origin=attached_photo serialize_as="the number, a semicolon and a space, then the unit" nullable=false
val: 85; mph
